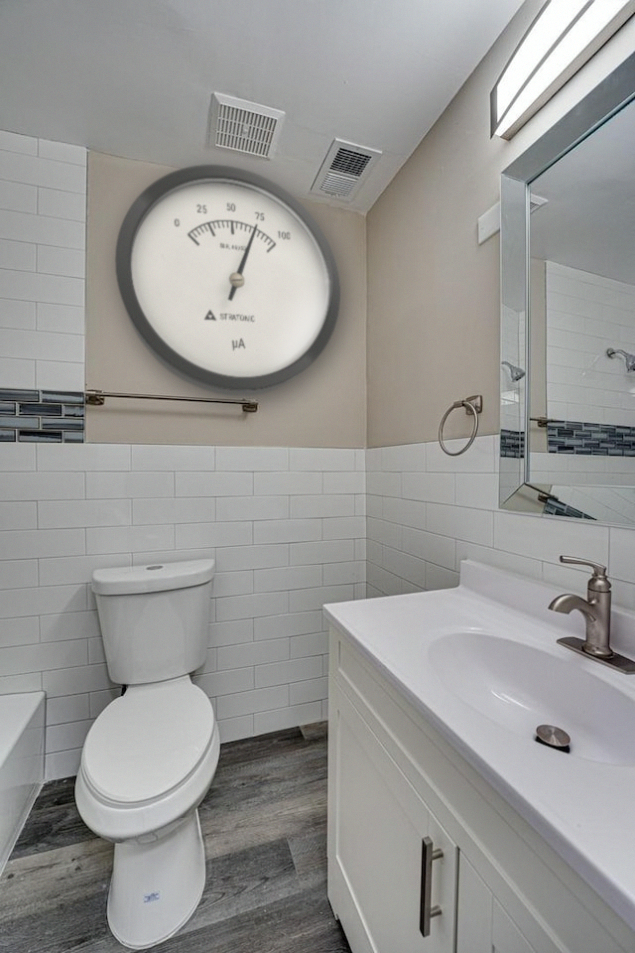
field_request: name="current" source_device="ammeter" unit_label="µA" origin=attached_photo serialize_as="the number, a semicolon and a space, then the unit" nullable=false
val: 75; µA
